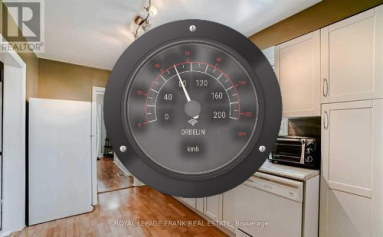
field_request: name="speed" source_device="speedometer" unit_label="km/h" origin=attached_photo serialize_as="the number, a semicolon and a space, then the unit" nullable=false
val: 80; km/h
